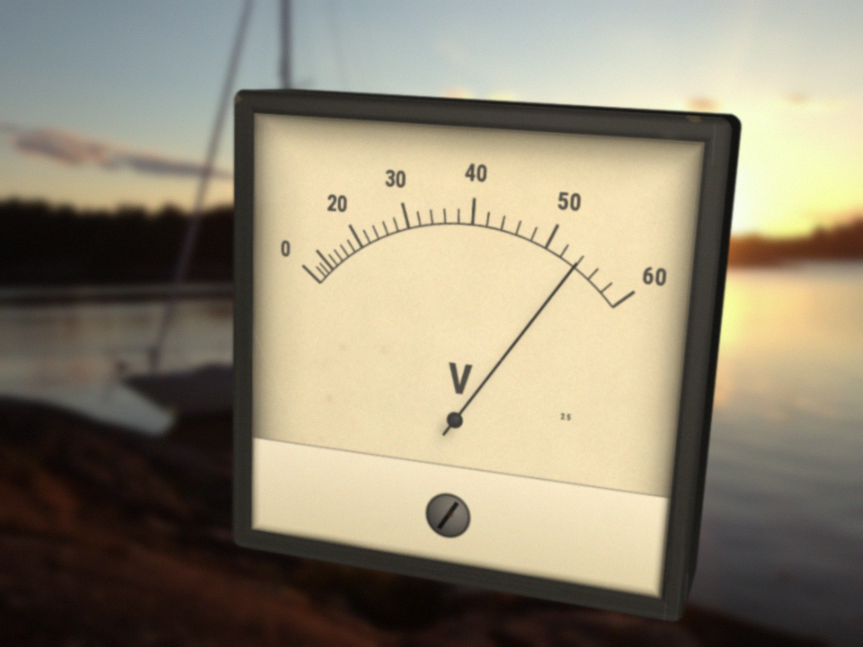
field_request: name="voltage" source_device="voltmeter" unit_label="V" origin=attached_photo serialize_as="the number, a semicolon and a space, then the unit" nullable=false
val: 54; V
